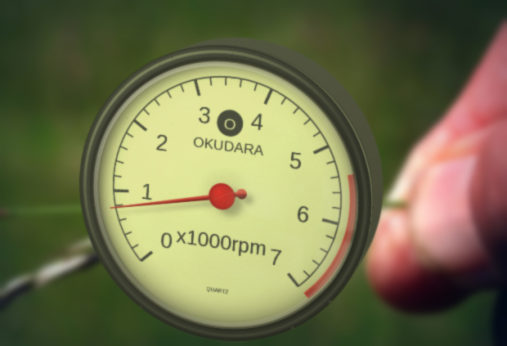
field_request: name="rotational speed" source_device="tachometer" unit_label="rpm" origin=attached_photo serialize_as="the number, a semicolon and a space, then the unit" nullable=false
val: 800; rpm
